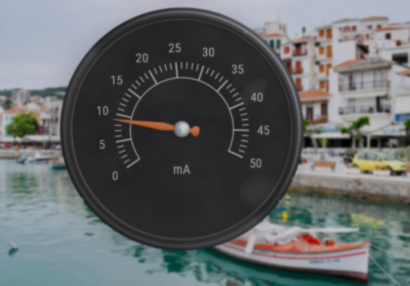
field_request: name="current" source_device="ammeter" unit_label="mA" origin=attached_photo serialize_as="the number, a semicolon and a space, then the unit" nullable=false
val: 9; mA
